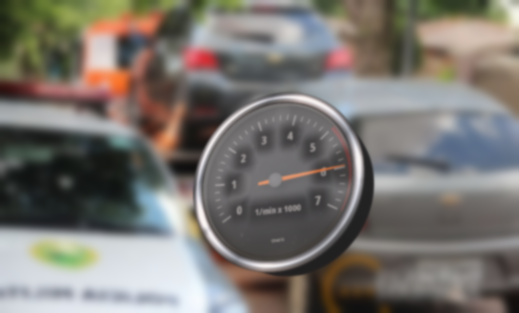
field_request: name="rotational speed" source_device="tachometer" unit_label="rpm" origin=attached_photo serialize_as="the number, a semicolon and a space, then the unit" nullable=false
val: 6000; rpm
